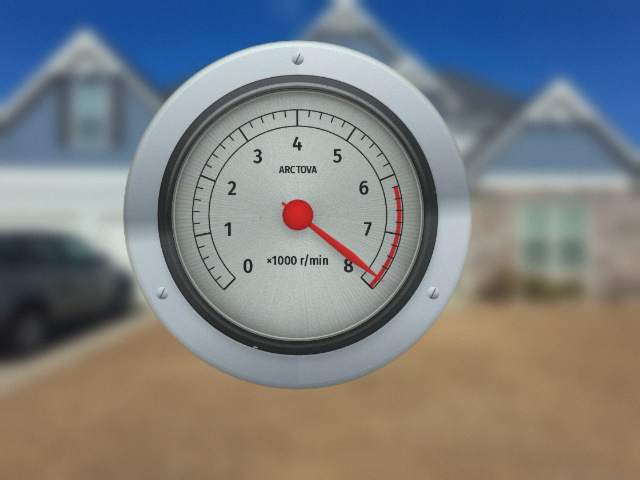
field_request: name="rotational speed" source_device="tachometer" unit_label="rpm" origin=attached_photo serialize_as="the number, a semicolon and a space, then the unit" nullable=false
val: 7800; rpm
